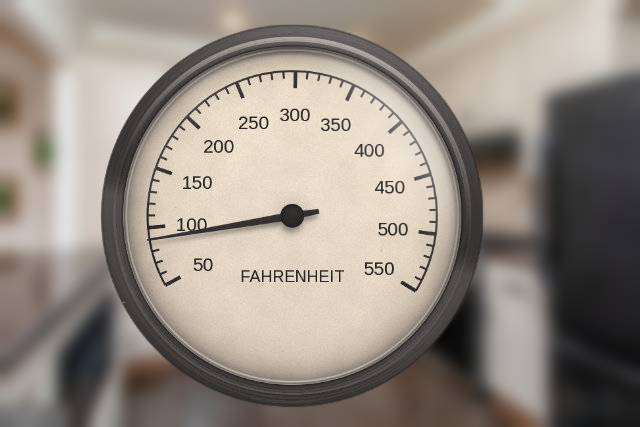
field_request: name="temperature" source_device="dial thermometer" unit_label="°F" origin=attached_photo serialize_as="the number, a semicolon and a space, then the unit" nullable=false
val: 90; °F
